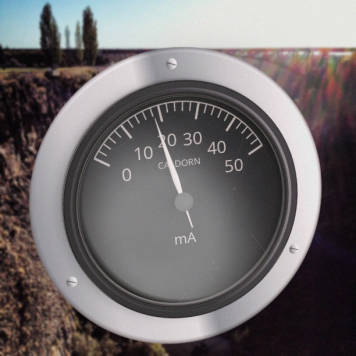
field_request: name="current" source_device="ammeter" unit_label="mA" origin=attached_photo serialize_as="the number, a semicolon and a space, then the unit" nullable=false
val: 18; mA
